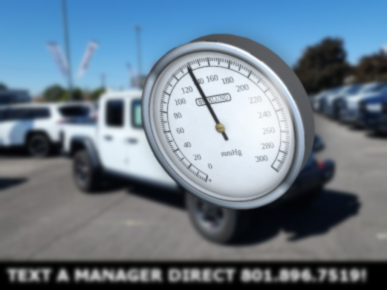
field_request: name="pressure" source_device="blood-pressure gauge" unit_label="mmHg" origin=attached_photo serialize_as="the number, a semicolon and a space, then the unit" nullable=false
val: 140; mmHg
